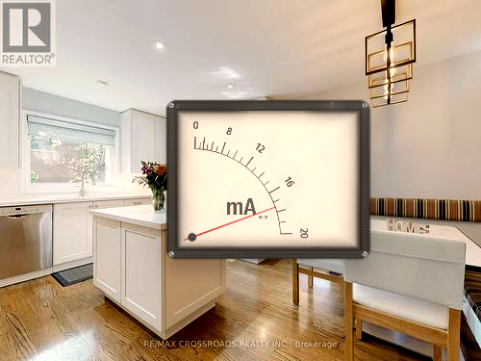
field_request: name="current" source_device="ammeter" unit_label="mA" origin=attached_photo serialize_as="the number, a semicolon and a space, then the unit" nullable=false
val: 17.5; mA
